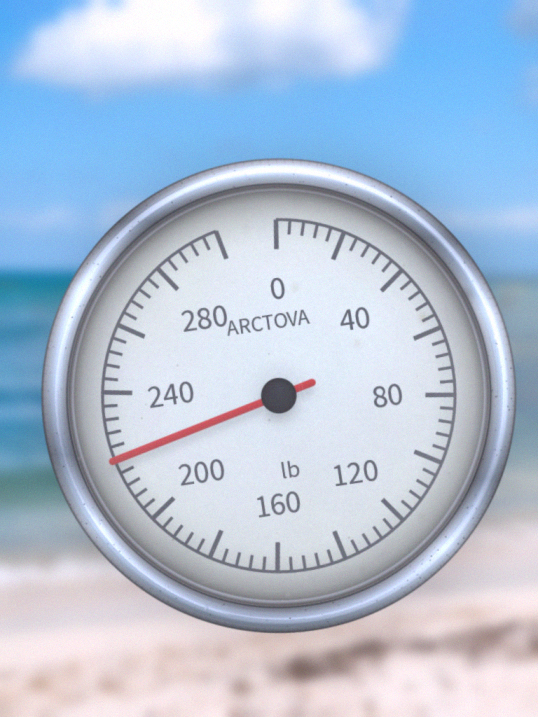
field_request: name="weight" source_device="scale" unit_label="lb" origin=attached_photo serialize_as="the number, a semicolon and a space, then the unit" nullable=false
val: 220; lb
